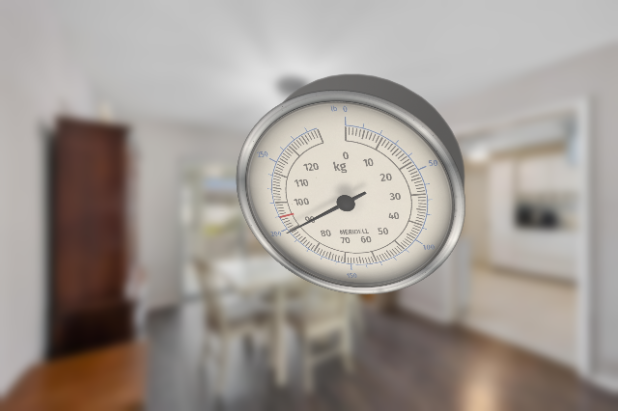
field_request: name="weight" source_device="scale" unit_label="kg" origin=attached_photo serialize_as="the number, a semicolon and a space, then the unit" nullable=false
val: 90; kg
